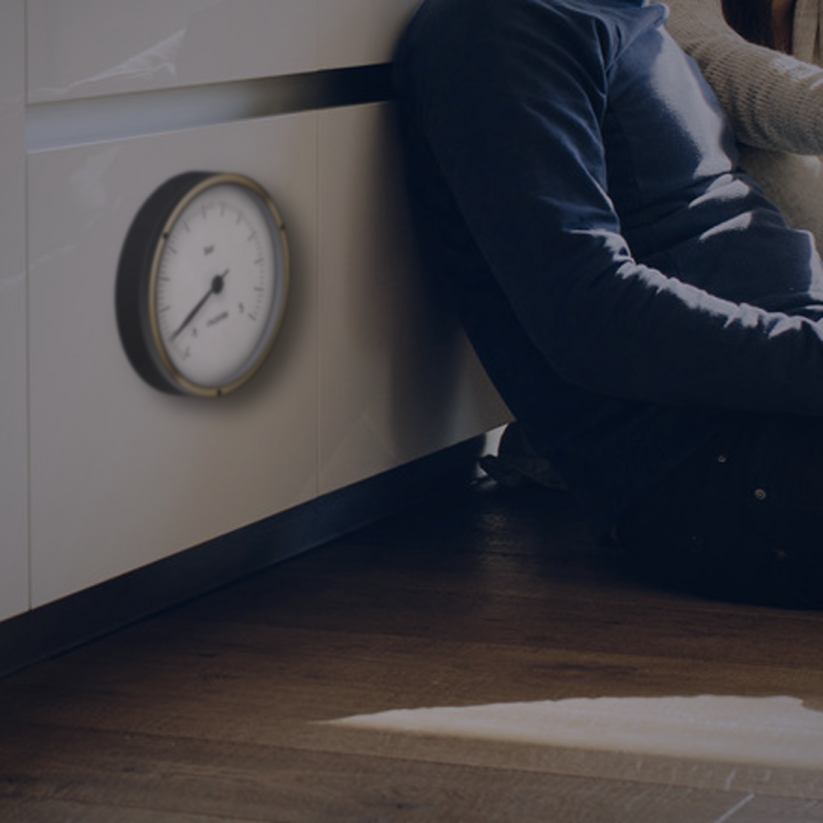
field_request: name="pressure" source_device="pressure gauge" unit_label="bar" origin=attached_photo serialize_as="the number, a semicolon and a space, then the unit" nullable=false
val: -0.5; bar
